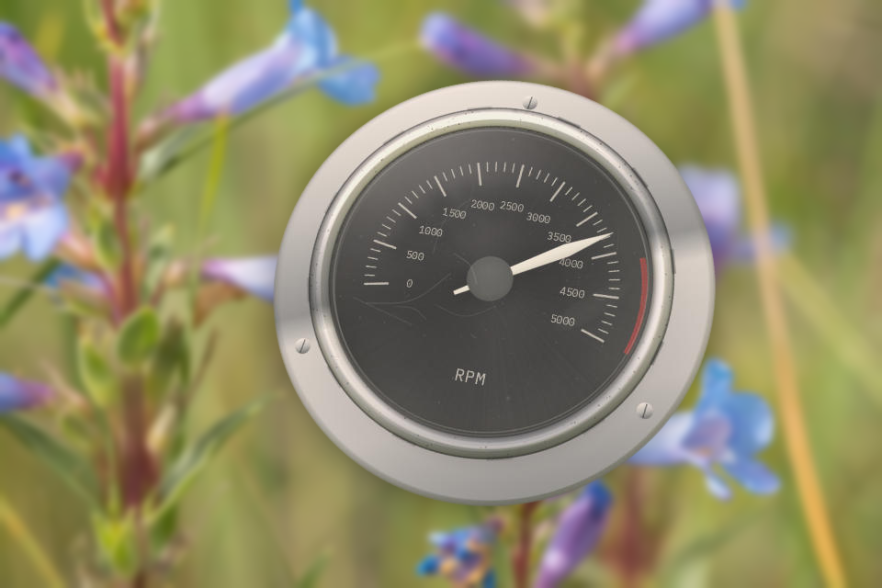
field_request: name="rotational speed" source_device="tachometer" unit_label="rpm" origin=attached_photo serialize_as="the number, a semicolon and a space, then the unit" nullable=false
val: 3800; rpm
